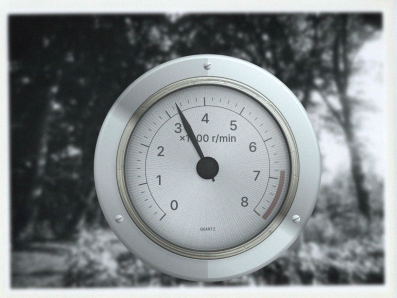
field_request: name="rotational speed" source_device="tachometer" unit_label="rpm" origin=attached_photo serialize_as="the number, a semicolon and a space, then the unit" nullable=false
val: 3300; rpm
